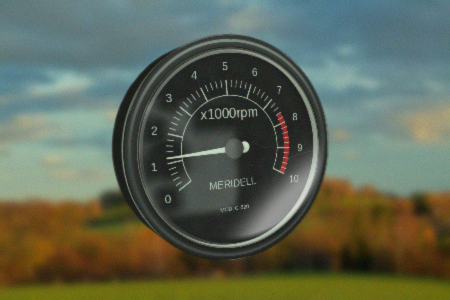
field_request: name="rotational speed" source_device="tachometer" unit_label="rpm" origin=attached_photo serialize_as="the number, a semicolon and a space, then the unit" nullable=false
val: 1200; rpm
